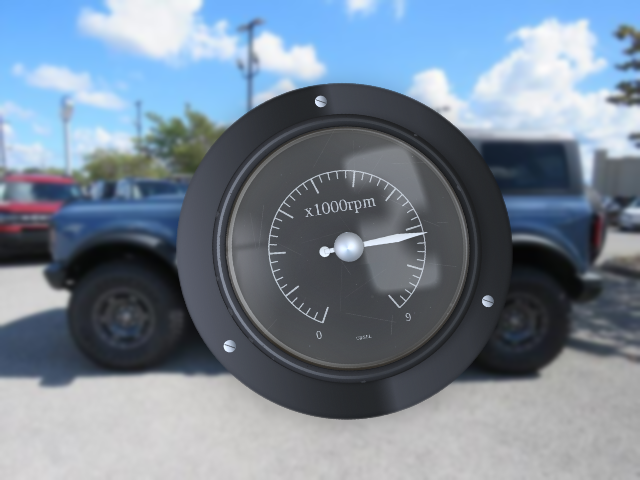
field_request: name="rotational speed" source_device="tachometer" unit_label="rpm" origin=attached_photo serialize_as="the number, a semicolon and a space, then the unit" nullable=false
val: 7200; rpm
